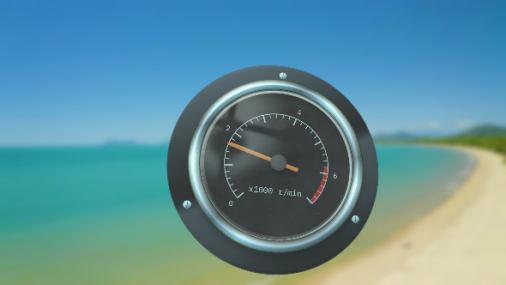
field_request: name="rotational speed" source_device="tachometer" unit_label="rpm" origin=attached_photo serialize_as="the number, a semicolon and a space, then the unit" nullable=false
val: 1600; rpm
